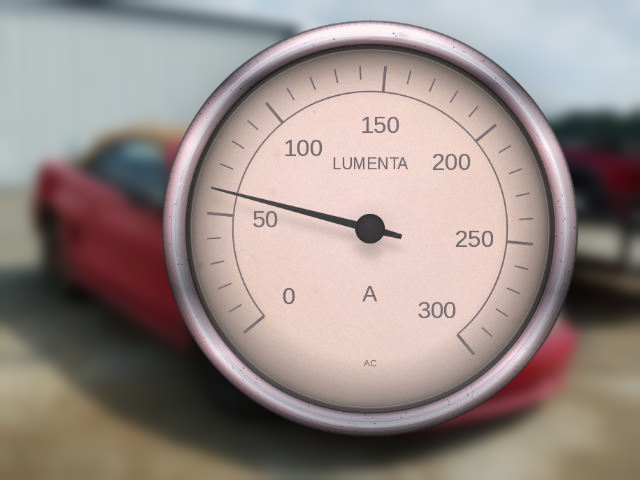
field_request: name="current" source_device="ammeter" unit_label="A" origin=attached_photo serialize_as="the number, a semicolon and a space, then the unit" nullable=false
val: 60; A
